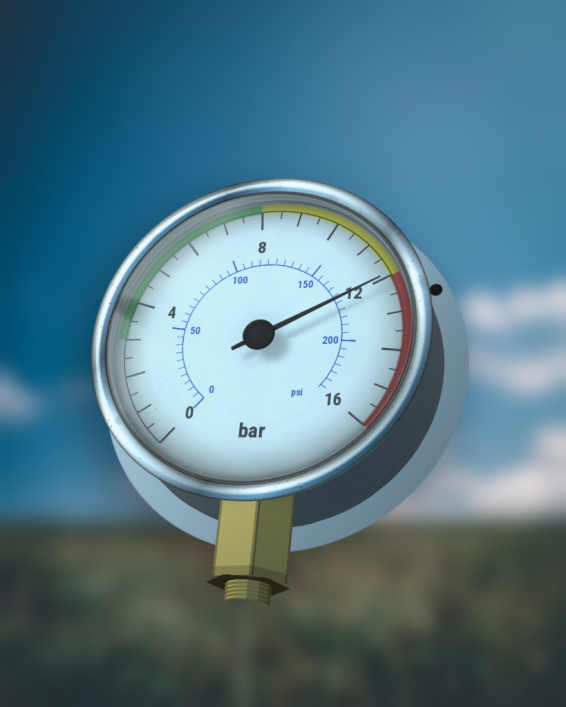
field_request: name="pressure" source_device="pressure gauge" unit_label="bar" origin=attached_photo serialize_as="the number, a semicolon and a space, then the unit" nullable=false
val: 12; bar
